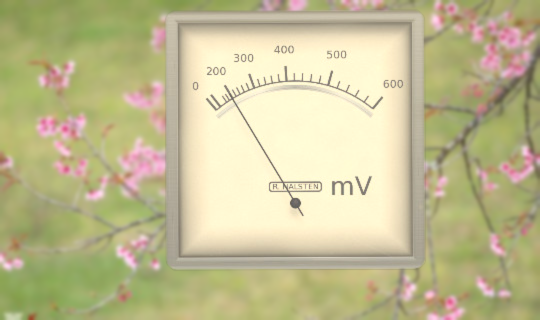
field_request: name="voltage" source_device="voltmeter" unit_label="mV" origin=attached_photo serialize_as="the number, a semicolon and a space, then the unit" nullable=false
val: 200; mV
